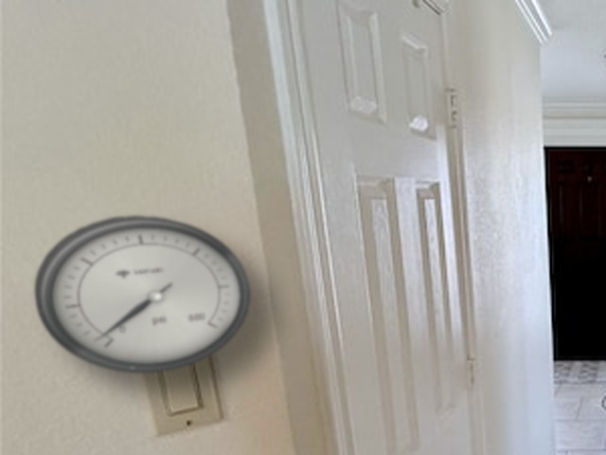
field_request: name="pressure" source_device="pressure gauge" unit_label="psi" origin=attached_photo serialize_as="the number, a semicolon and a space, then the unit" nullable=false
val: 20; psi
